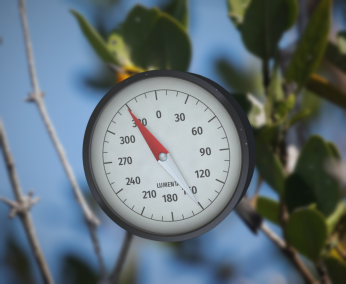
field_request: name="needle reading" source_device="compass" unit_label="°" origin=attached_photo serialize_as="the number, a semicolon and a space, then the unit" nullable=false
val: 330; °
